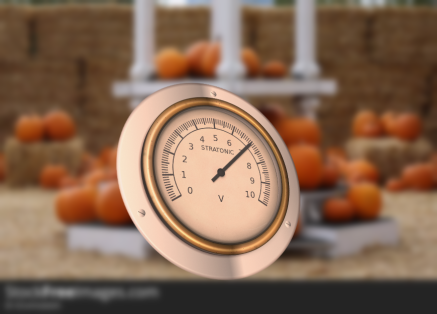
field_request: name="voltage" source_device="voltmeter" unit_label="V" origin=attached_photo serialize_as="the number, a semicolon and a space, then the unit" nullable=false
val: 7; V
